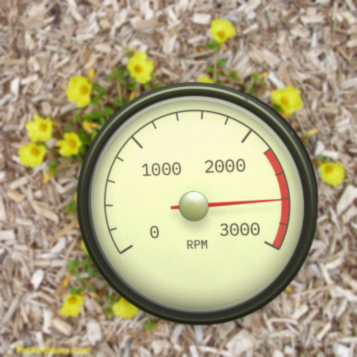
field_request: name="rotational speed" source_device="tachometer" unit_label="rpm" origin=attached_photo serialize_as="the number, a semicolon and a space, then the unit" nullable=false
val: 2600; rpm
